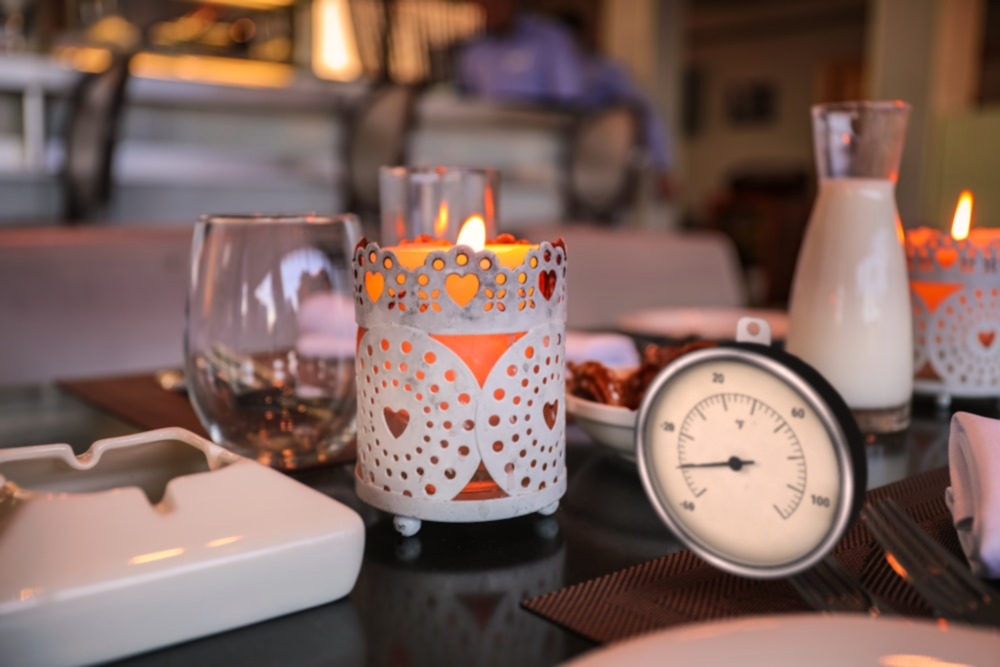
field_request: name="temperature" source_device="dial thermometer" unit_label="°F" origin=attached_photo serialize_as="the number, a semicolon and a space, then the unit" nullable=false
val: -40; °F
